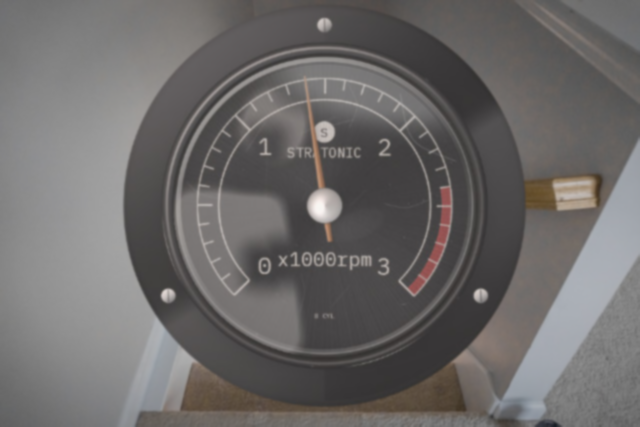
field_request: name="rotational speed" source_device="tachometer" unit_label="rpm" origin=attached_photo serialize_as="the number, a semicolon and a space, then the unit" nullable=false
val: 1400; rpm
